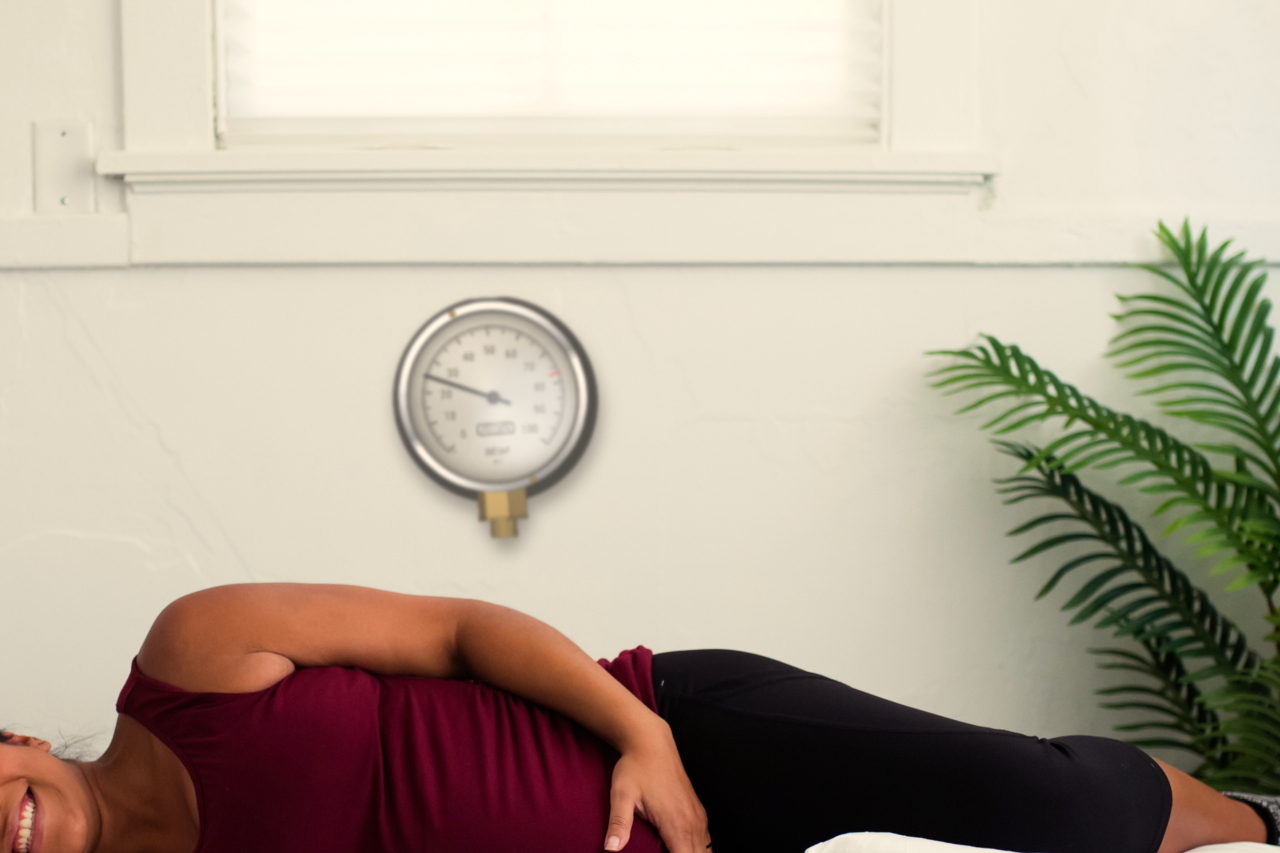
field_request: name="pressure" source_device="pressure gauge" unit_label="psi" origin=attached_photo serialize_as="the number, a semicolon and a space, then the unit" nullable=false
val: 25; psi
